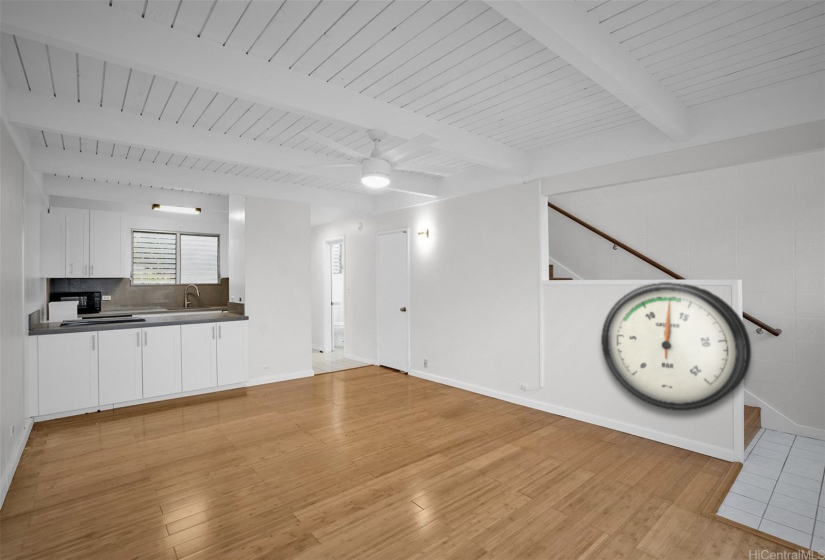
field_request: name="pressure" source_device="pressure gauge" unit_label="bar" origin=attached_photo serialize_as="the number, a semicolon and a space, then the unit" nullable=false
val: 13; bar
